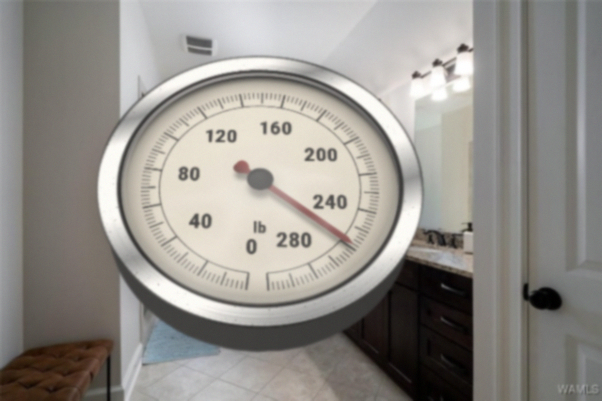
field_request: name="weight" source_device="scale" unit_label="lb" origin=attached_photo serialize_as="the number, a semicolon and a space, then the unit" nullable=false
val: 260; lb
